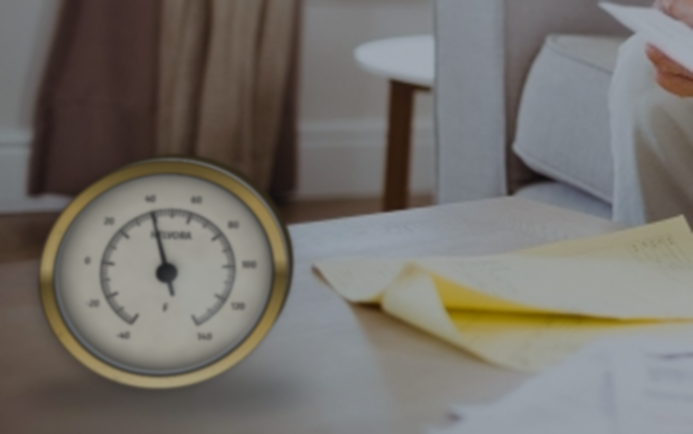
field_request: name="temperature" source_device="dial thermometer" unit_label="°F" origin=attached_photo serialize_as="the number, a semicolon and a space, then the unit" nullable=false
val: 40; °F
